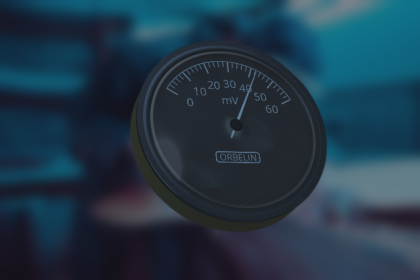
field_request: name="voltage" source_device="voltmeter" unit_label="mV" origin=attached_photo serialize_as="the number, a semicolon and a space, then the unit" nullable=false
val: 42; mV
